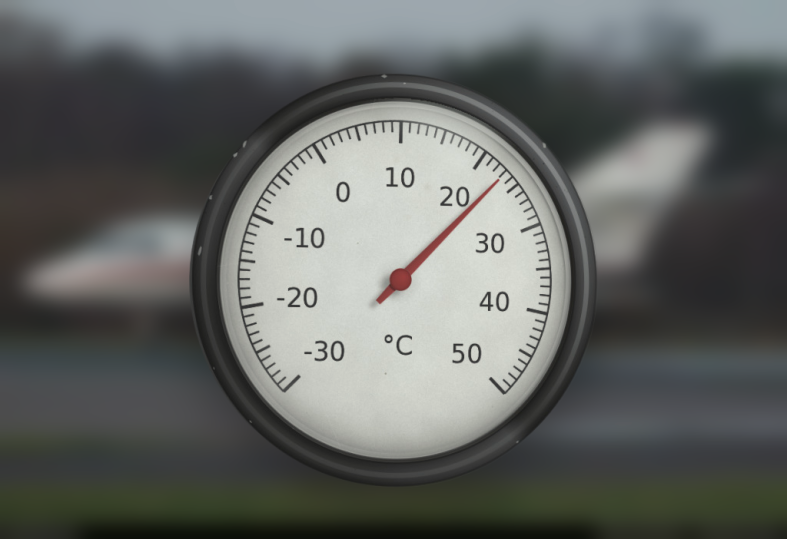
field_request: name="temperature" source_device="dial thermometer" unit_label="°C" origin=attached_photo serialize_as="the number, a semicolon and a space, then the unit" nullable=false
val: 23; °C
